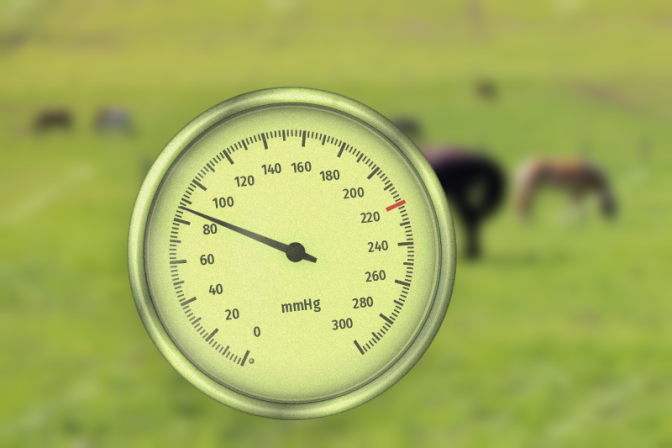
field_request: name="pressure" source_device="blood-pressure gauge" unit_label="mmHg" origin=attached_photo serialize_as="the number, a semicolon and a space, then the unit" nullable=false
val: 86; mmHg
